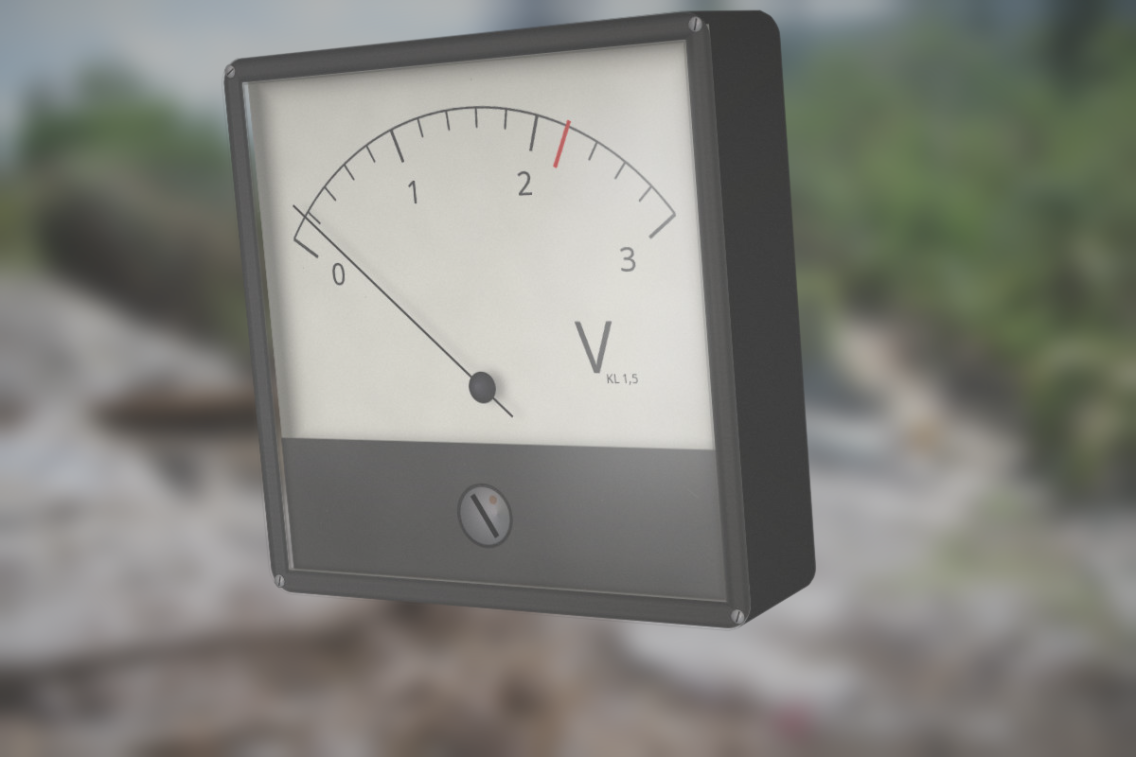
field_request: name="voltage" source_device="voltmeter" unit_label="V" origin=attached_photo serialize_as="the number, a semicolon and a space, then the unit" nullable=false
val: 0.2; V
